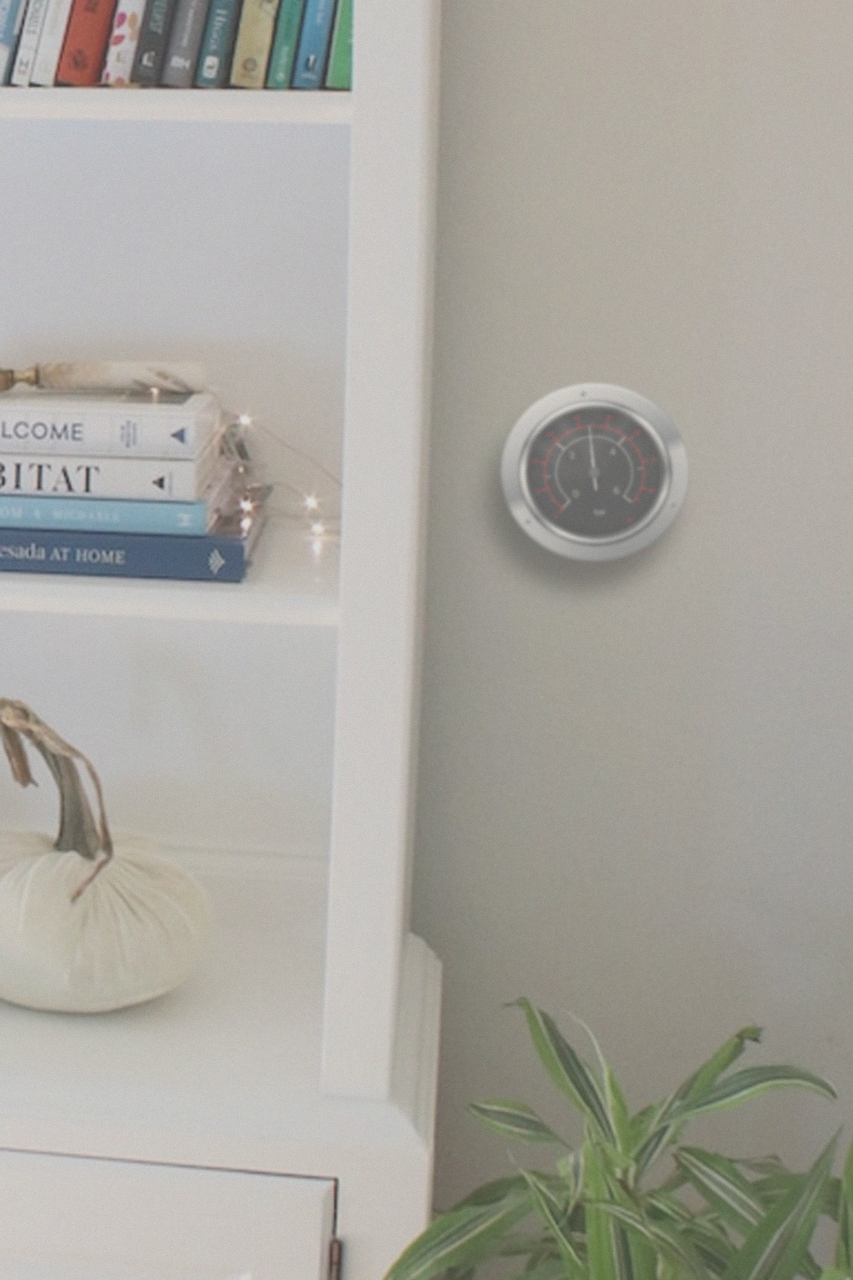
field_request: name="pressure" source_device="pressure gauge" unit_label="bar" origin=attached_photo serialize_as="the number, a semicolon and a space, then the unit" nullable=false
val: 3; bar
